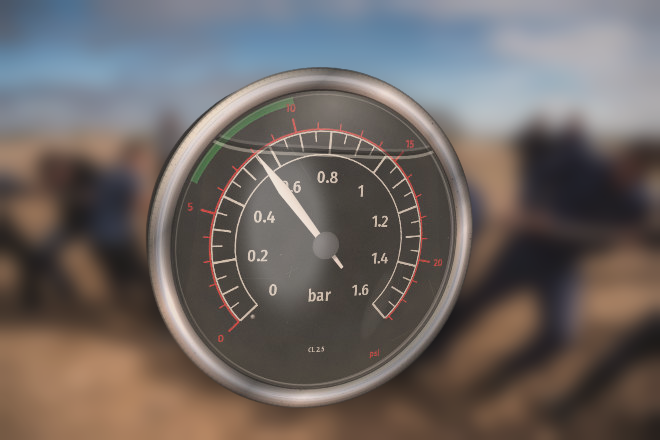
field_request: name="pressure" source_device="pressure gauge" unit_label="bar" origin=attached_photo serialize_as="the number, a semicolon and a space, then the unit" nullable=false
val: 0.55; bar
